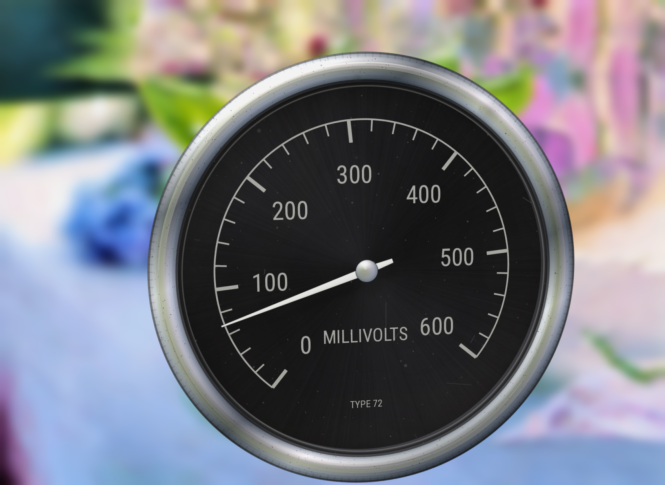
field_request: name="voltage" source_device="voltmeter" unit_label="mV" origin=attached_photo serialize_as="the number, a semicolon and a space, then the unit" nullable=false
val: 70; mV
